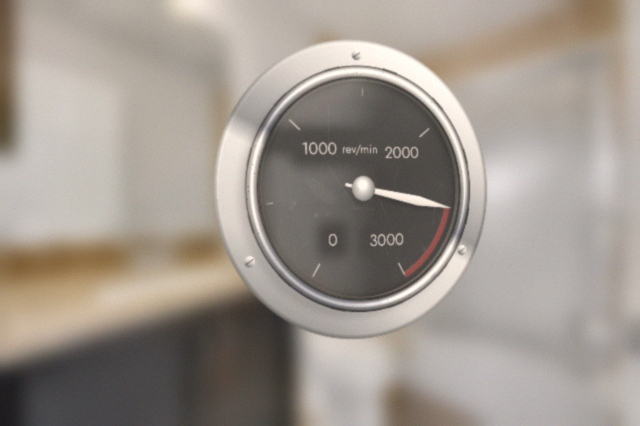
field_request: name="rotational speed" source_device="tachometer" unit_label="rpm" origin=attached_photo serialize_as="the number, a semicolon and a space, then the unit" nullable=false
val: 2500; rpm
